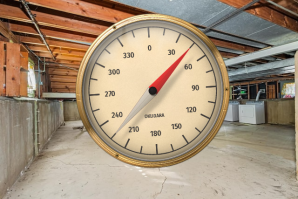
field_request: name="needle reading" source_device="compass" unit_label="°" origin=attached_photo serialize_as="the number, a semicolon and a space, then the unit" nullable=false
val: 45; °
